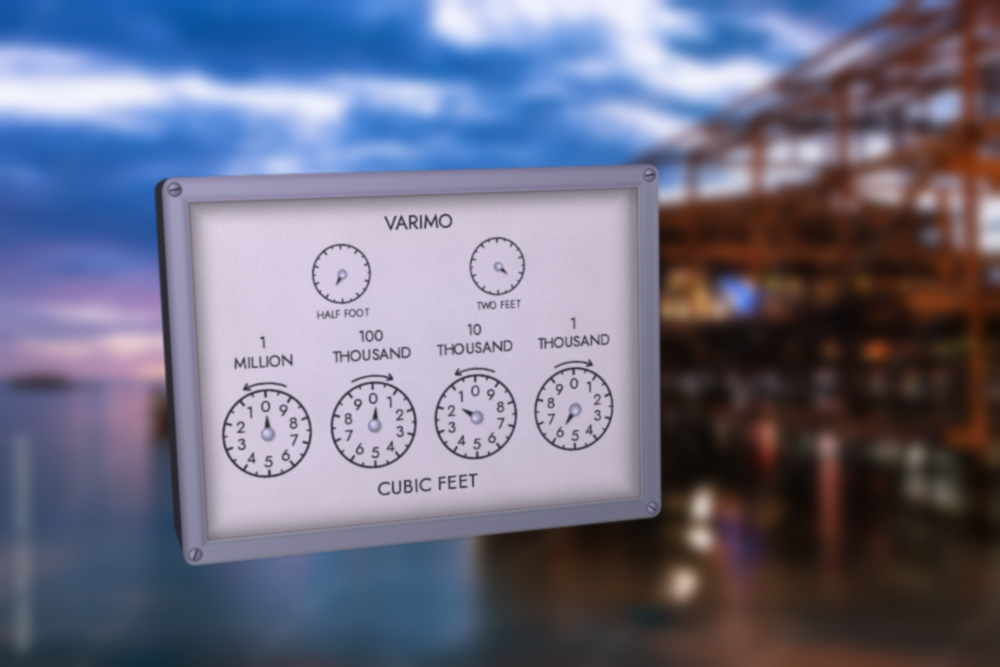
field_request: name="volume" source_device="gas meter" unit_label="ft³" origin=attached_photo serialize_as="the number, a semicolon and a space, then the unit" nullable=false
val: 1600; ft³
